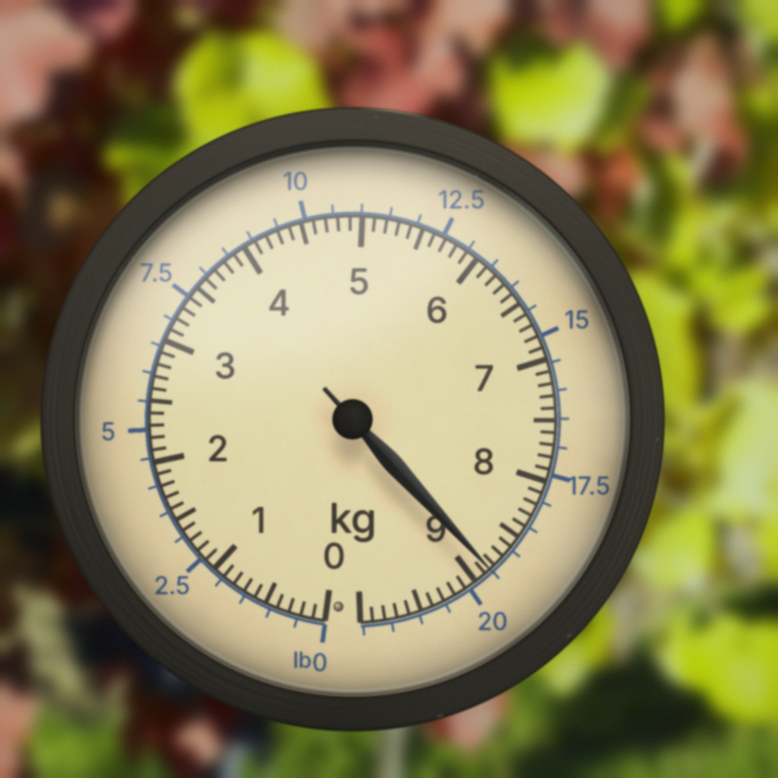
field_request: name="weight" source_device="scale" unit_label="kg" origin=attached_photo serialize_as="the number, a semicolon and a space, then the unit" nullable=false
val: 8.85; kg
